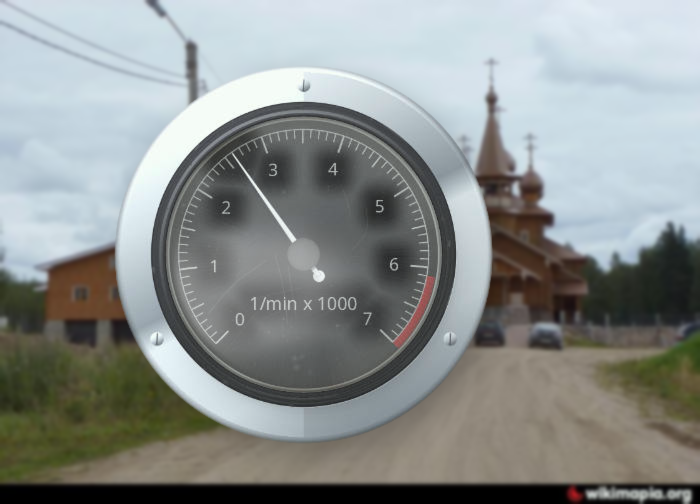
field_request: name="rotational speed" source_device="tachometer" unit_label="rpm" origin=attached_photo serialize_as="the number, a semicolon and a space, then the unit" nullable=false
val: 2600; rpm
